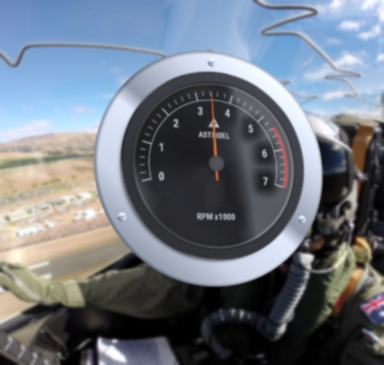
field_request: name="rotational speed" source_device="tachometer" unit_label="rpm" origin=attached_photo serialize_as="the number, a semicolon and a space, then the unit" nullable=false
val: 3400; rpm
